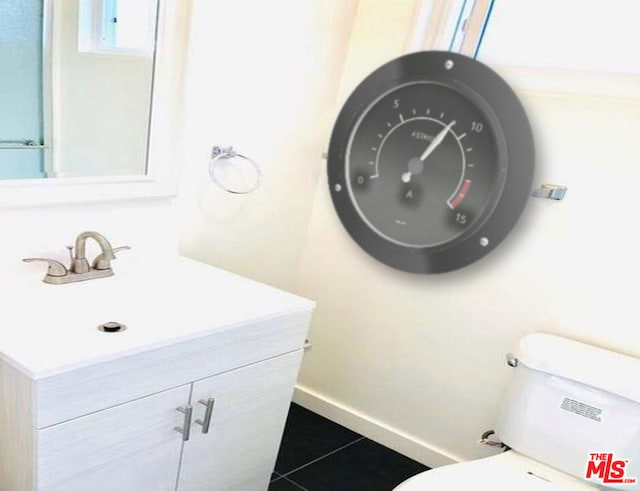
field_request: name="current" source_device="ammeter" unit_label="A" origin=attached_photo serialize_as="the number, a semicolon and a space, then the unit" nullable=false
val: 9; A
